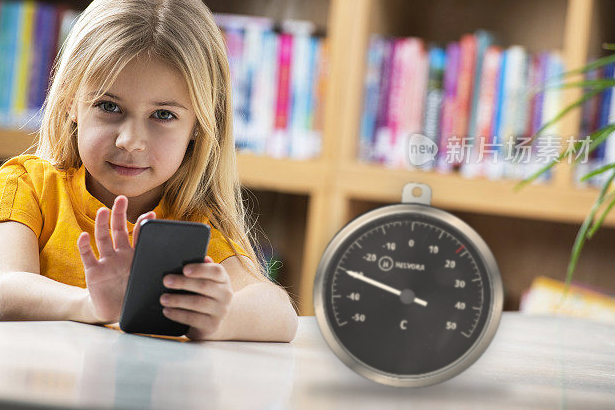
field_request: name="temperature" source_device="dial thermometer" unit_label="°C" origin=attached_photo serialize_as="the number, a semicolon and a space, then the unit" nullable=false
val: -30; °C
